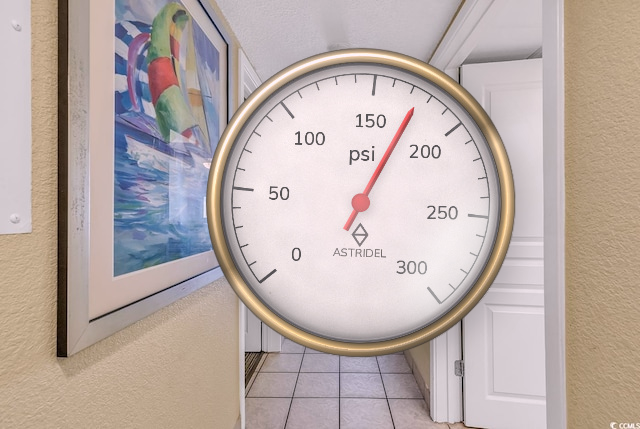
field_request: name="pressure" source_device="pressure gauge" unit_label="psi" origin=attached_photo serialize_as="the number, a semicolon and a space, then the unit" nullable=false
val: 175; psi
